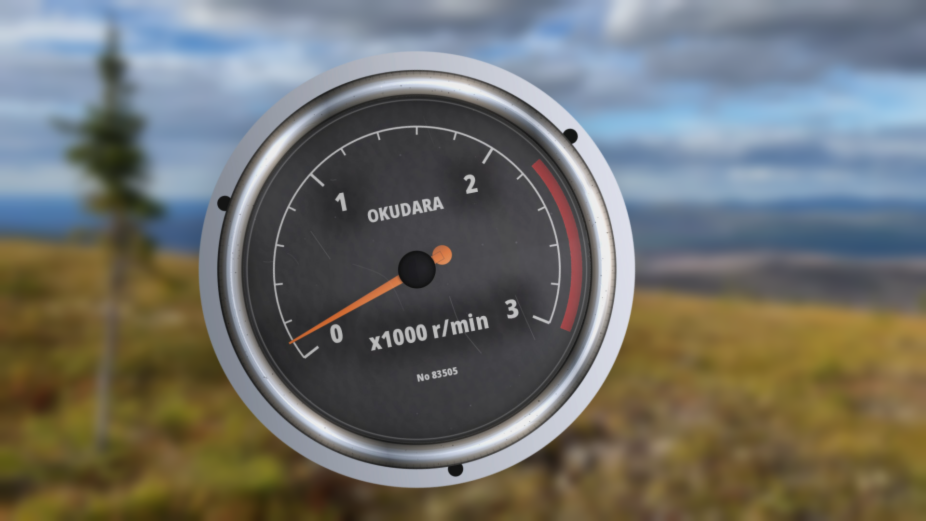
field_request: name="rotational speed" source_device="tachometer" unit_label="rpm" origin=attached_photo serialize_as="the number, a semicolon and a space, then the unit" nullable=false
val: 100; rpm
